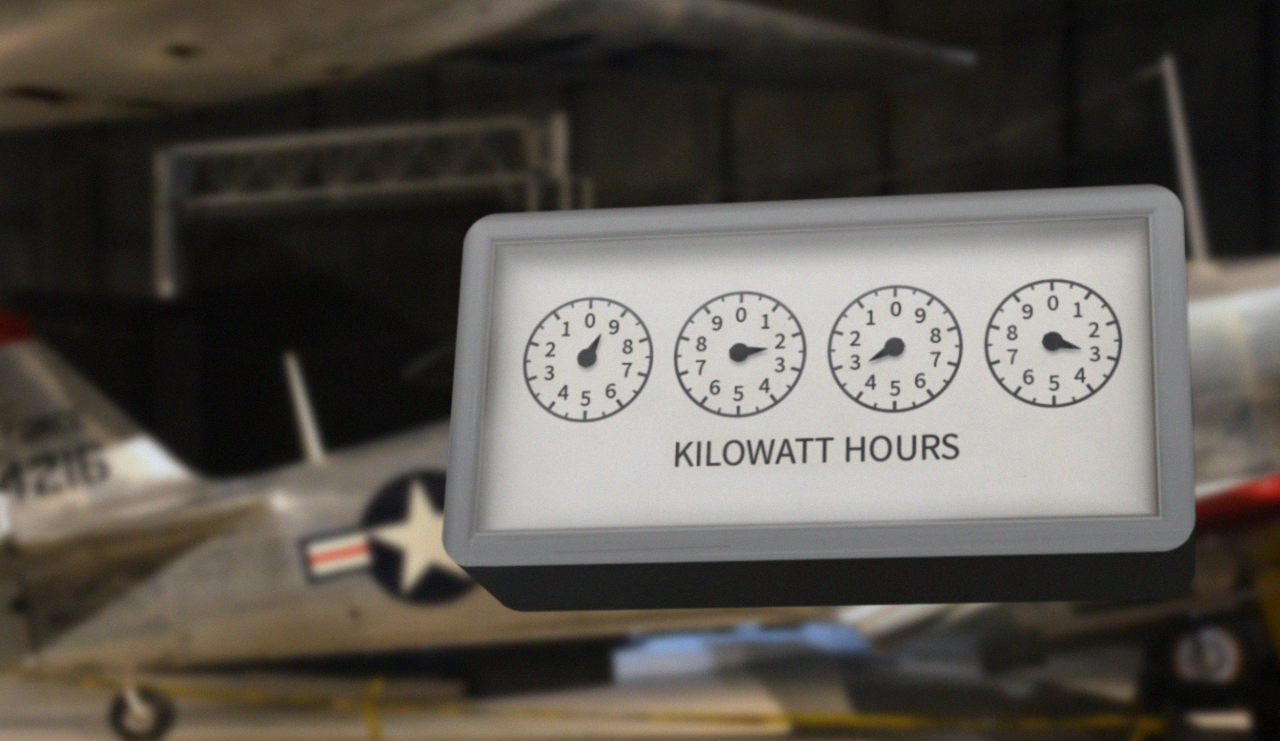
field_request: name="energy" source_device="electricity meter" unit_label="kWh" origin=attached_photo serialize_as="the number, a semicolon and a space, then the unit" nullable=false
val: 9233; kWh
